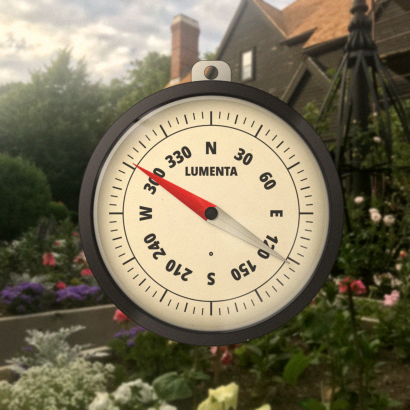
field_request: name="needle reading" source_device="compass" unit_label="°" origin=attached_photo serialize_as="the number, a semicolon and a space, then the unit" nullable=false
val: 302.5; °
